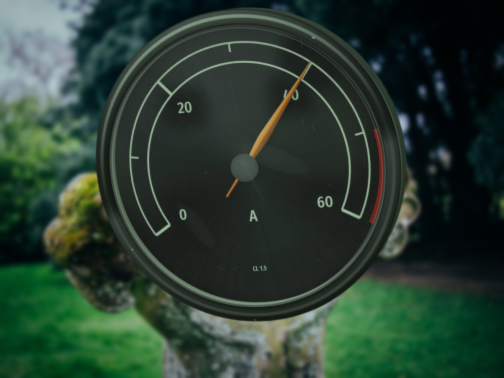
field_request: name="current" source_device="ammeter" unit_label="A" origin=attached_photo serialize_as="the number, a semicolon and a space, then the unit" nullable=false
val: 40; A
